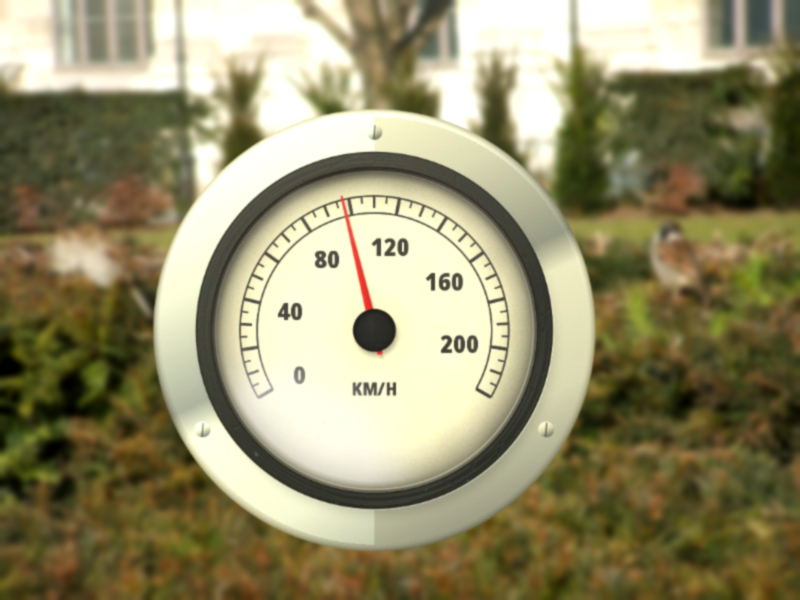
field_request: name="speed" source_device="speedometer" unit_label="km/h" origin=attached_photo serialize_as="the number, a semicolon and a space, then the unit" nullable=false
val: 97.5; km/h
